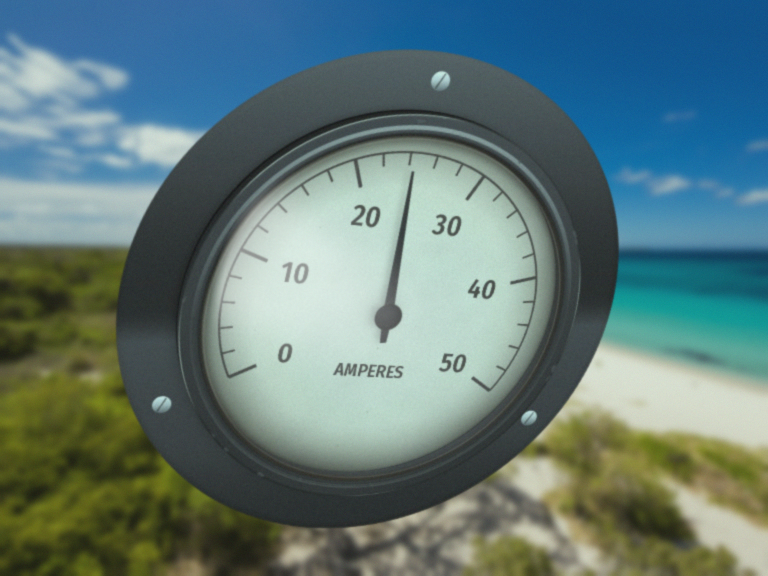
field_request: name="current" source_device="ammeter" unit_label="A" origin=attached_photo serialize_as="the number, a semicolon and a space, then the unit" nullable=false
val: 24; A
